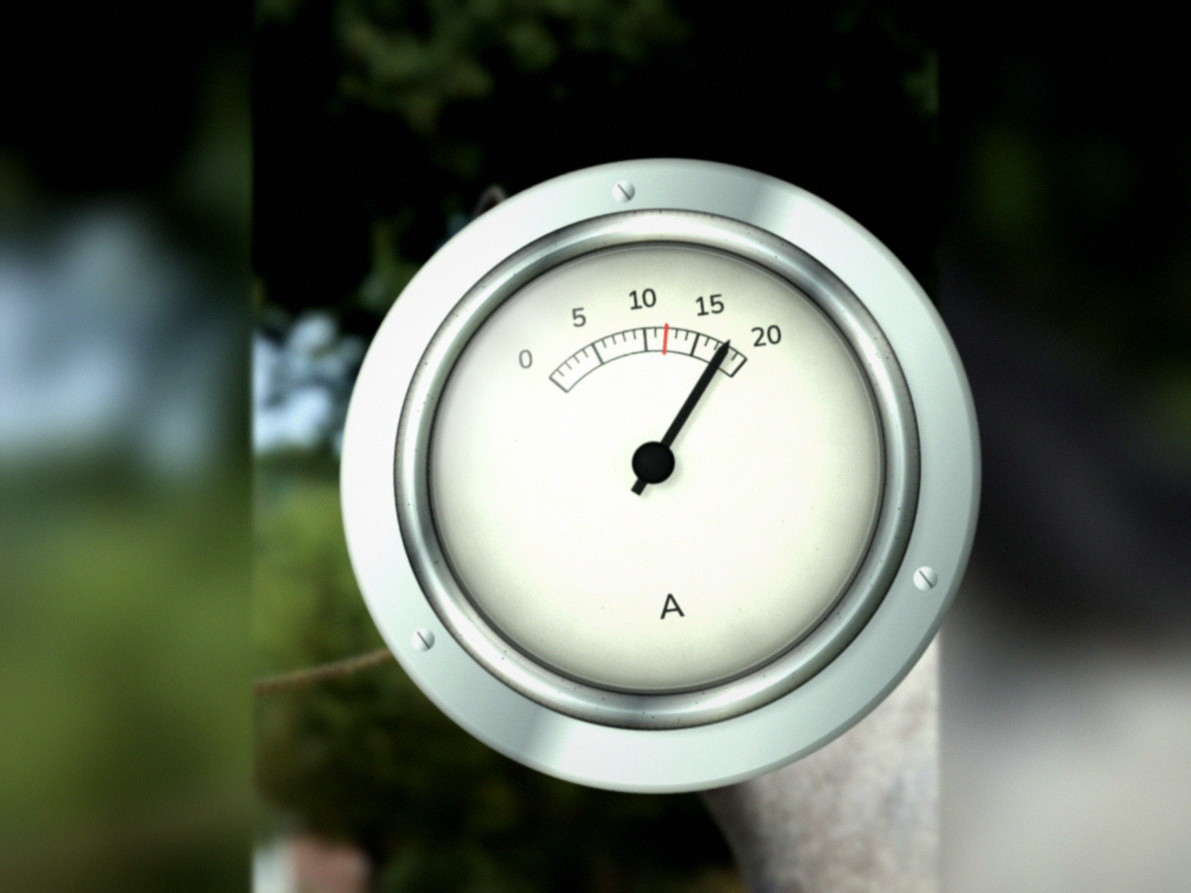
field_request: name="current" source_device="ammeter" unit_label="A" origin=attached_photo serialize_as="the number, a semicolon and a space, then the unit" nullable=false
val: 18; A
